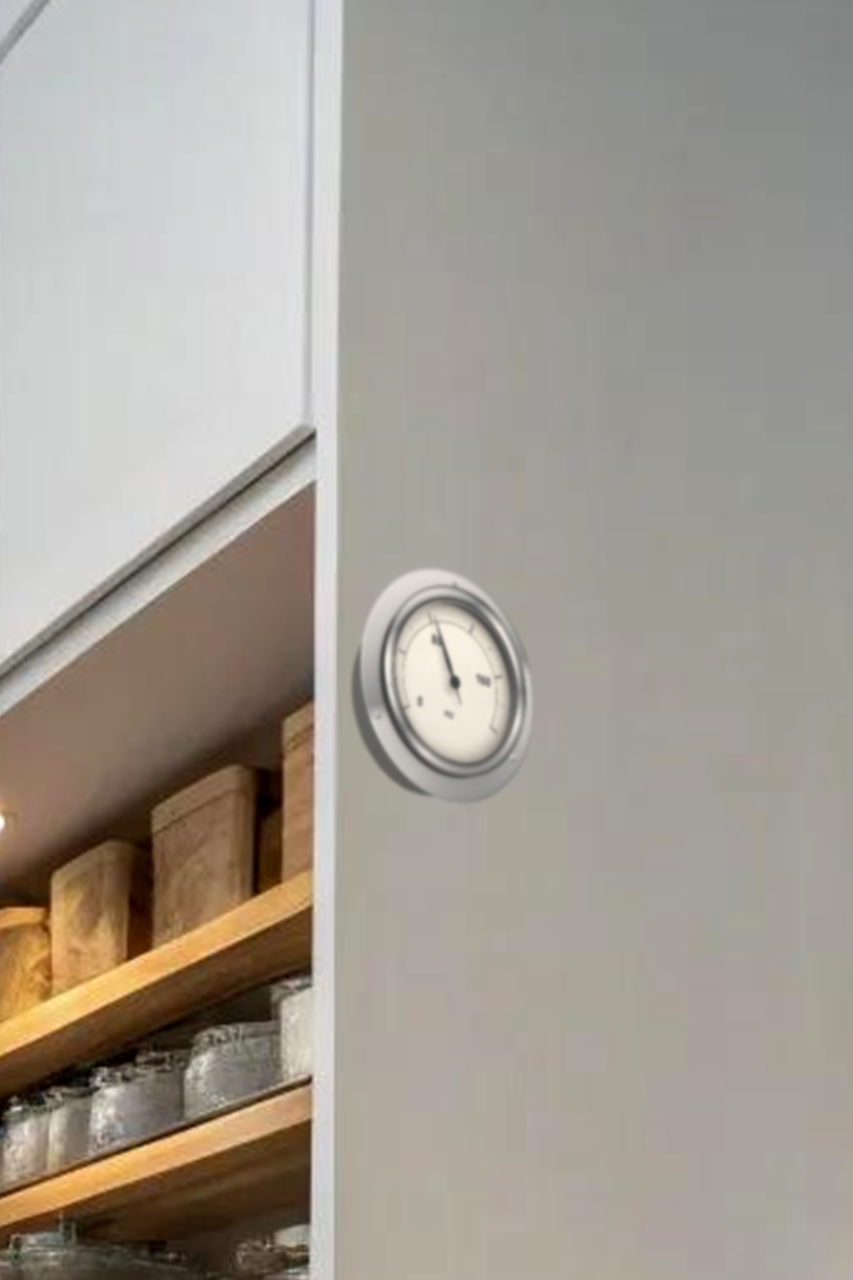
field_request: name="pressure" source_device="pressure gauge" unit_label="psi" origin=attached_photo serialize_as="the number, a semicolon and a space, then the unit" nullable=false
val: 80; psi
